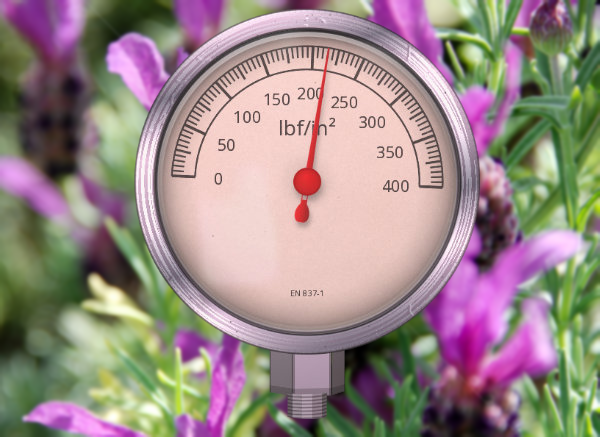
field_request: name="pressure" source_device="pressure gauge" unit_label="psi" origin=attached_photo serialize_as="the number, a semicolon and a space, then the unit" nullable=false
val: 215; psi
